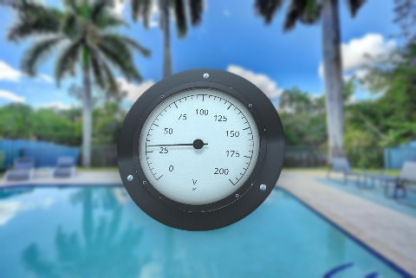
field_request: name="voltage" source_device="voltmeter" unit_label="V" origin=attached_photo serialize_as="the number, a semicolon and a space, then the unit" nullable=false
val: 30; V
